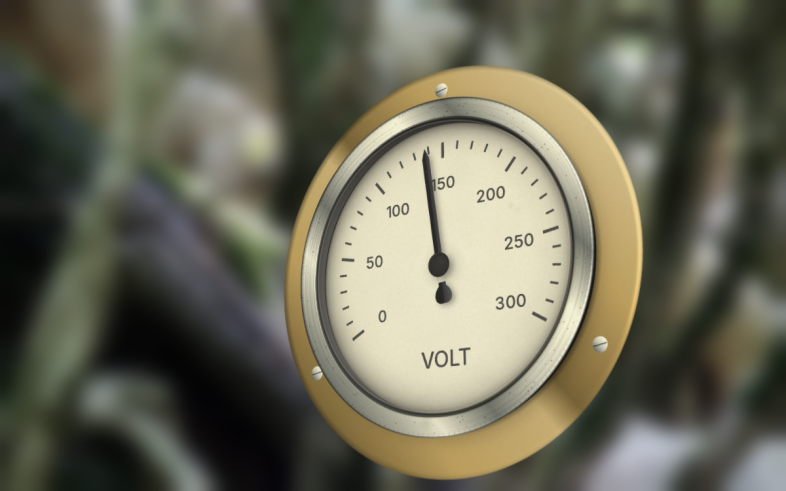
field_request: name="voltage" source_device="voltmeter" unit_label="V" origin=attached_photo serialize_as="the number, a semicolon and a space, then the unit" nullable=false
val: 140; V
